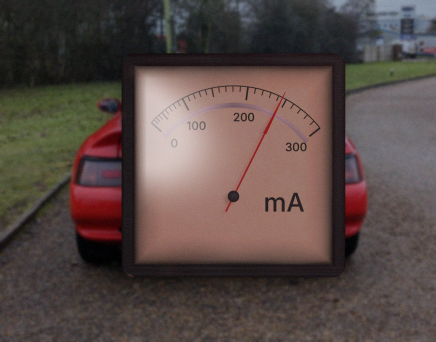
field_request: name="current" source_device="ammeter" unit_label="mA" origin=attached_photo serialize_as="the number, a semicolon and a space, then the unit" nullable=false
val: 245; mA
